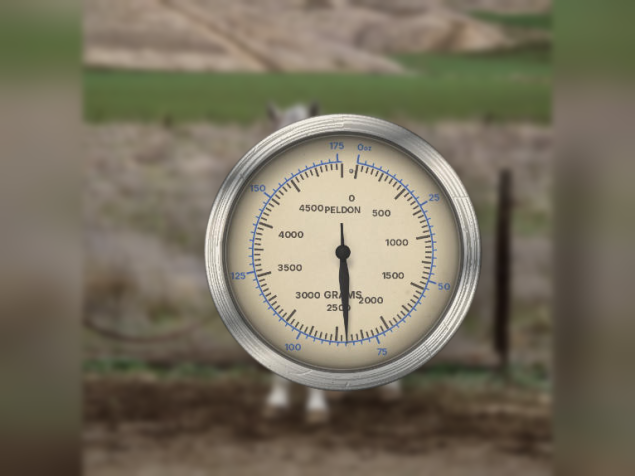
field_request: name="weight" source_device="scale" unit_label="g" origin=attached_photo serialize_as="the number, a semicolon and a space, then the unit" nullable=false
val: 2400; g
